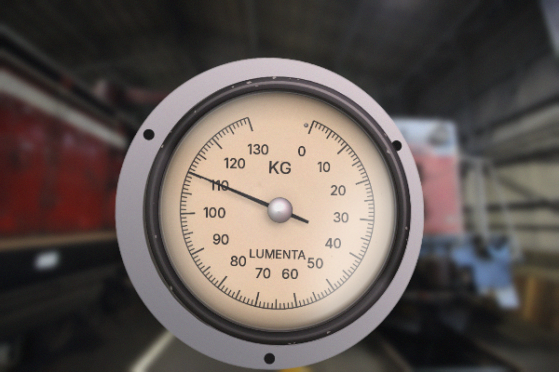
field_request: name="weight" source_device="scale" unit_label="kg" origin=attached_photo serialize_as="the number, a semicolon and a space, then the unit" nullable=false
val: 110; kg
